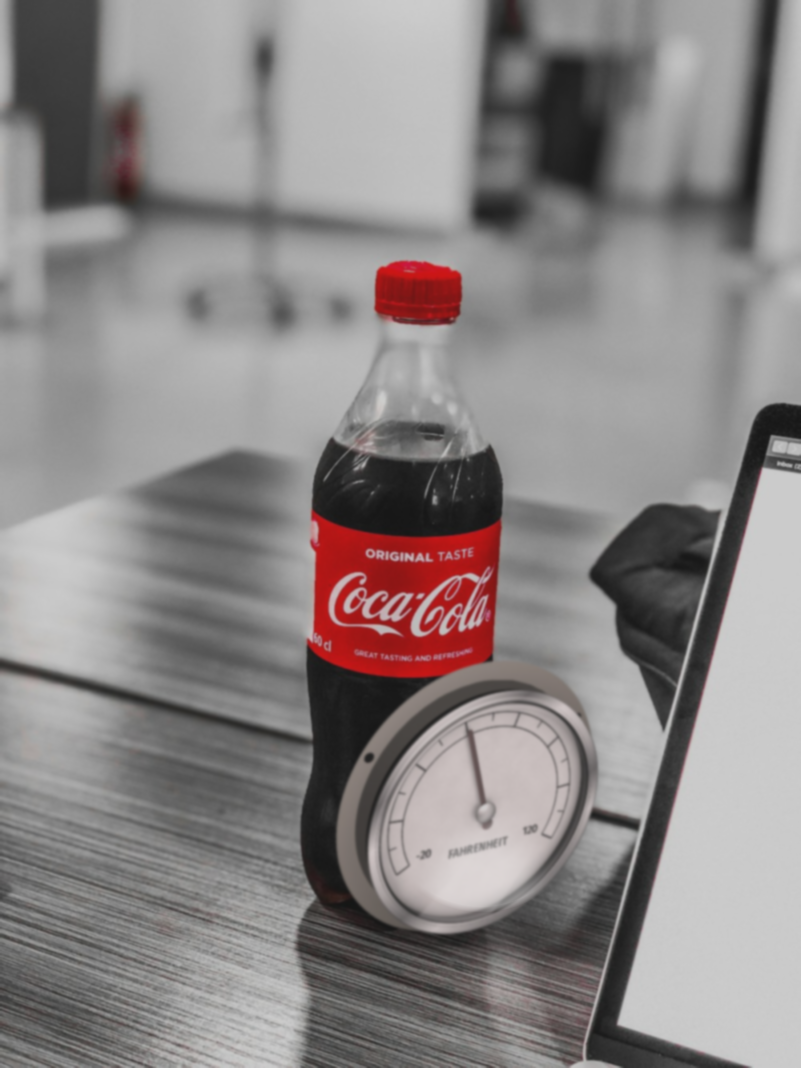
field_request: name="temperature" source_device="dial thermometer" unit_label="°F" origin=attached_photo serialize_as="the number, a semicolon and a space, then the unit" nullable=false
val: 40; °F
